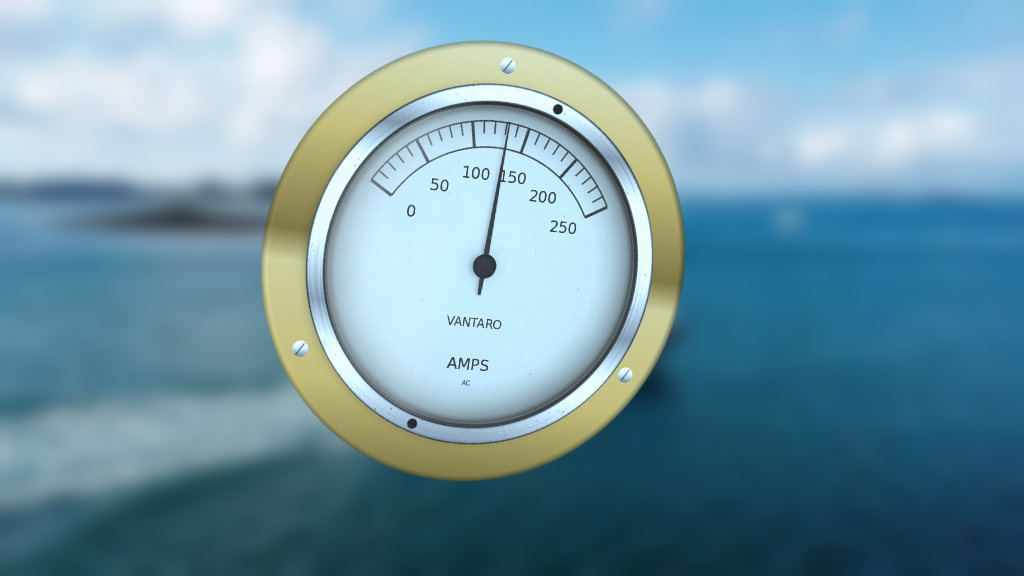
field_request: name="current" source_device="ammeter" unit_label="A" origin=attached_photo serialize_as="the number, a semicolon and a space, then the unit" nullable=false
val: 130; A
